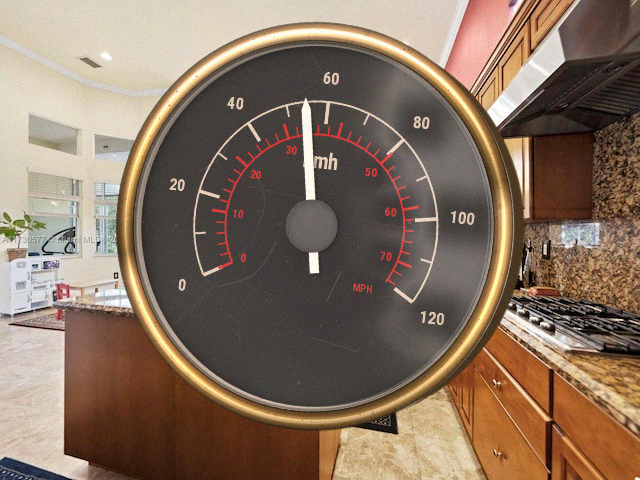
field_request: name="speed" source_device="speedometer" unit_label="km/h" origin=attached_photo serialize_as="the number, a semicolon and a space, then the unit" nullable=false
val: 55; km/h
